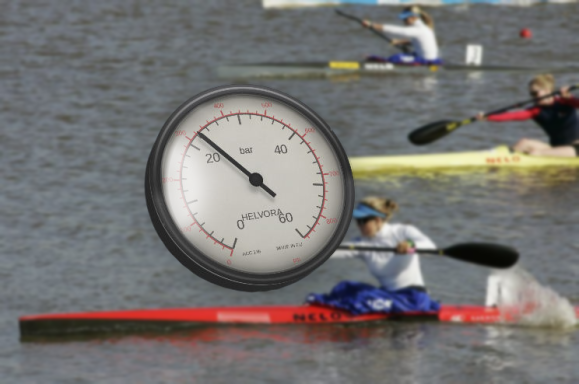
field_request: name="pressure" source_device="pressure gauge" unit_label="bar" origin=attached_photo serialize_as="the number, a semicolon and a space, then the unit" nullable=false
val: 22; bar
